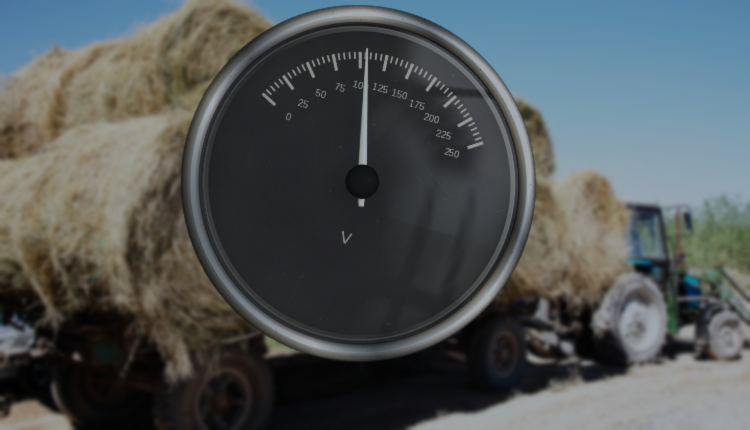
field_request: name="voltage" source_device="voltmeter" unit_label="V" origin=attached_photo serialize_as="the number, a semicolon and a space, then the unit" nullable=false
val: 105; V
